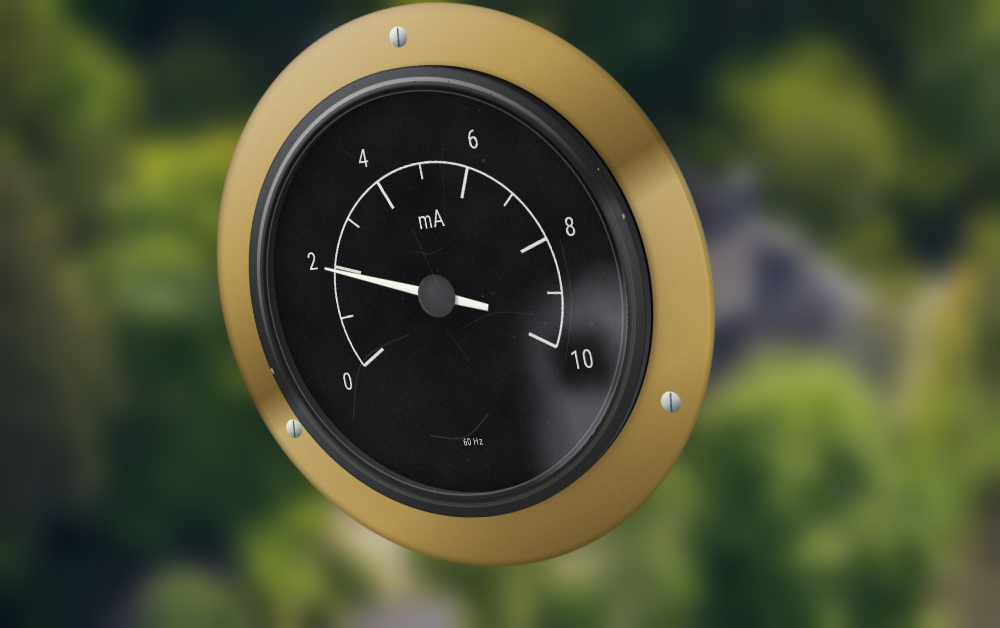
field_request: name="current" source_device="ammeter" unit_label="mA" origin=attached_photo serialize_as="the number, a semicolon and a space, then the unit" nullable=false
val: 2; mA
